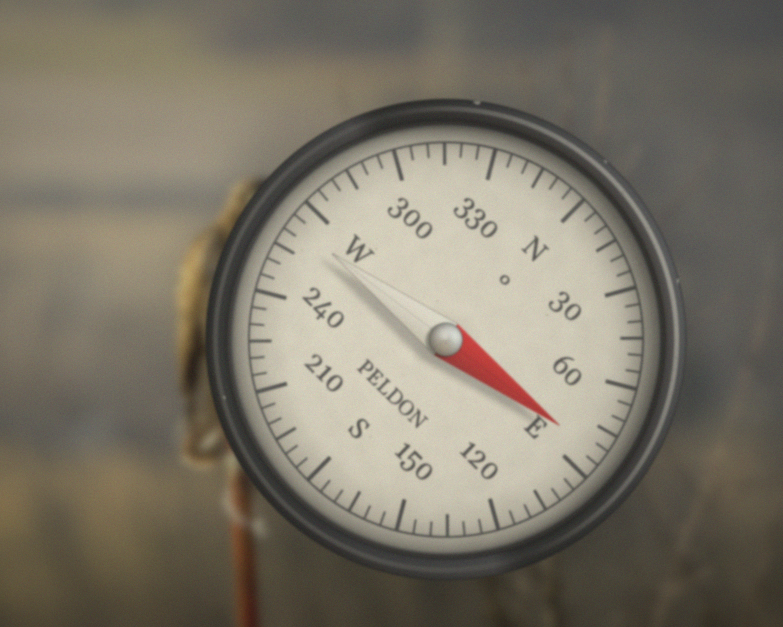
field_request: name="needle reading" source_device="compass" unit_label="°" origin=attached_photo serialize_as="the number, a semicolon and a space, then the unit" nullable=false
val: 82.5; °
